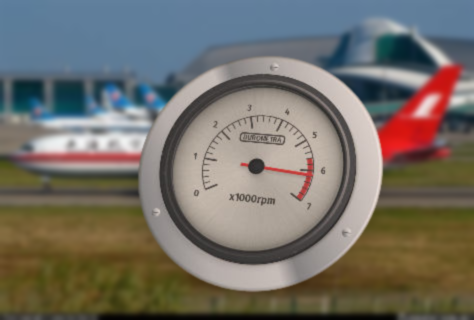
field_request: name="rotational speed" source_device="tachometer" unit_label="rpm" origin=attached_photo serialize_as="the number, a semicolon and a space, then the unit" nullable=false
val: 6200; rpm
